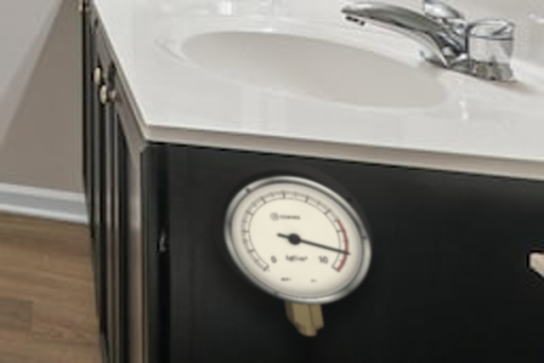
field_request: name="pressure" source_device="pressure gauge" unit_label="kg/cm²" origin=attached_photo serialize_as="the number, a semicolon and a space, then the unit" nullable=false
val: 9; kg/cm²
